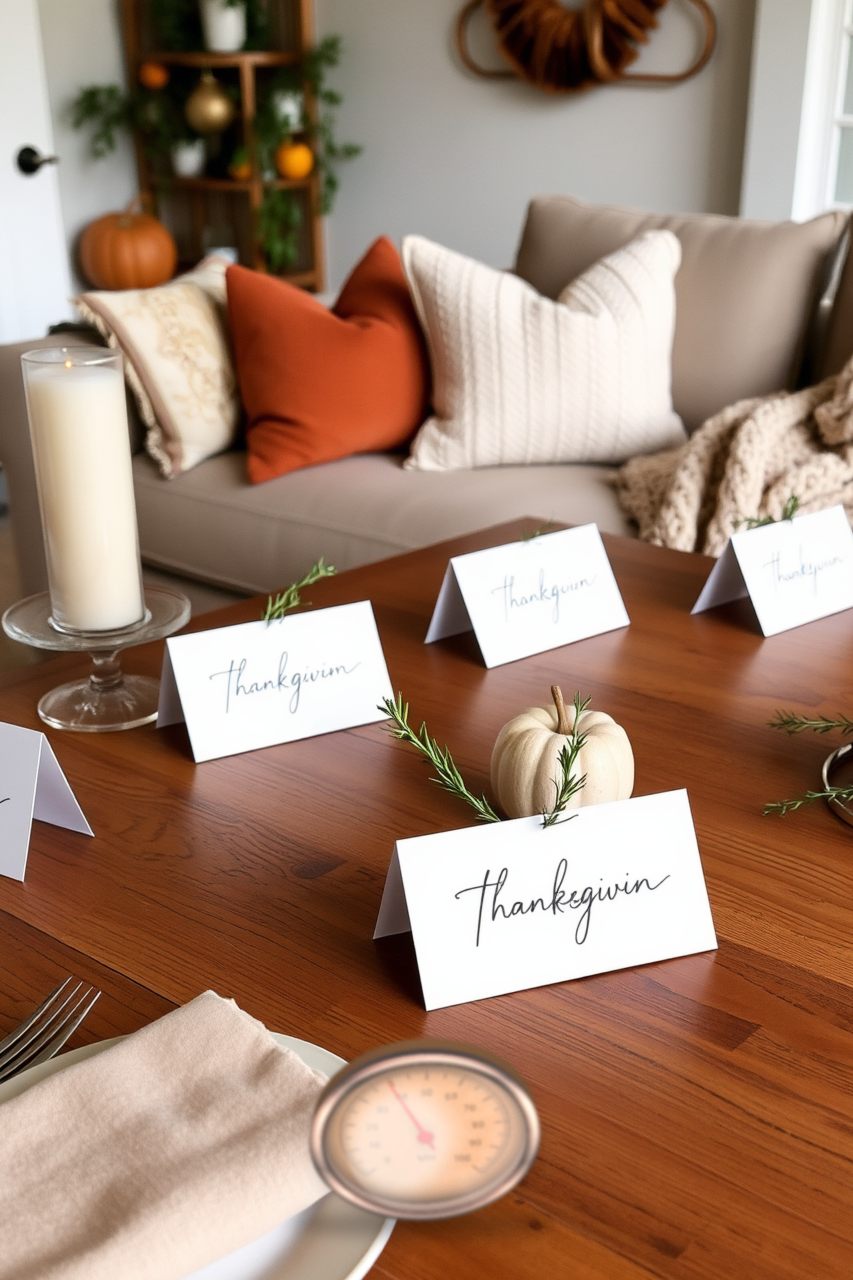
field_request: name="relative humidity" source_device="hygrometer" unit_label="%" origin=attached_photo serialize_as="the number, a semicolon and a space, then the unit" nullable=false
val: 40; %
